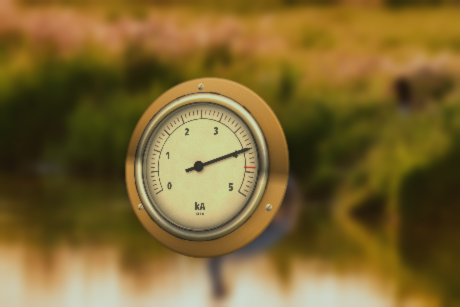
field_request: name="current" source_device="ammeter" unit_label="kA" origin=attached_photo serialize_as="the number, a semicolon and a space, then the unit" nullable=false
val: 4; kA
